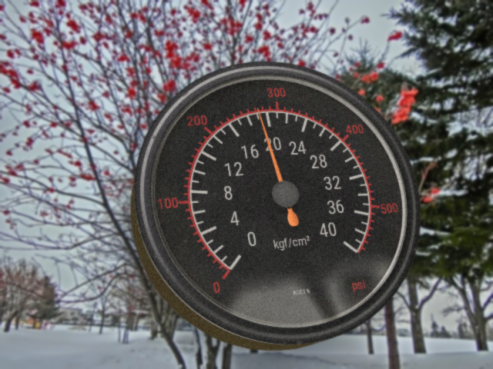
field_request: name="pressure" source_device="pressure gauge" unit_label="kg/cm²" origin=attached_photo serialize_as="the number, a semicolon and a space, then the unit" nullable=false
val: 19; kg/cm²
